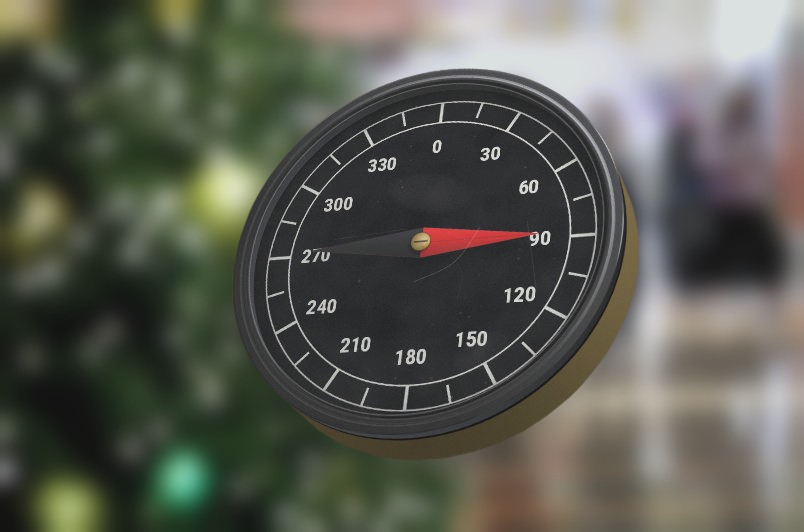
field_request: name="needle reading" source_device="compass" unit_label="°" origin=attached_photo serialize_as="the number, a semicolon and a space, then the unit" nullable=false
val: 90; °
